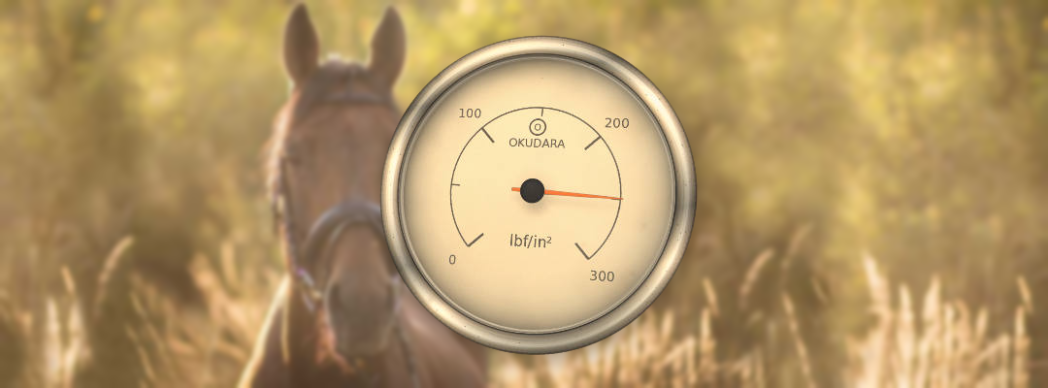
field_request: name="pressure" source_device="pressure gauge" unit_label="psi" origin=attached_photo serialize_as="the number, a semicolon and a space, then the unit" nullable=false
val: 250; psi
